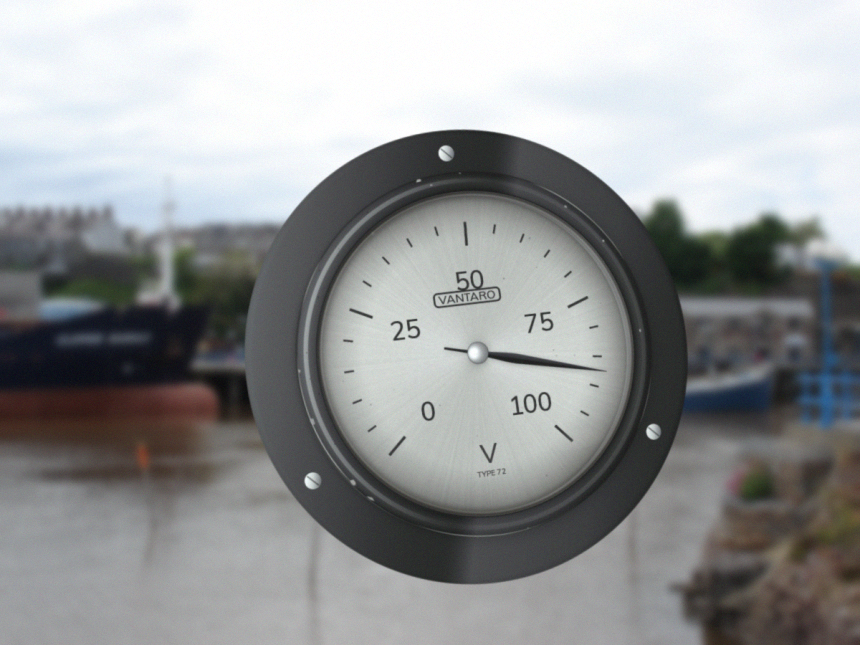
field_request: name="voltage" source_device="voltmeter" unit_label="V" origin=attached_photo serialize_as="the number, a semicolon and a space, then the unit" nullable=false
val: 87.5; V
